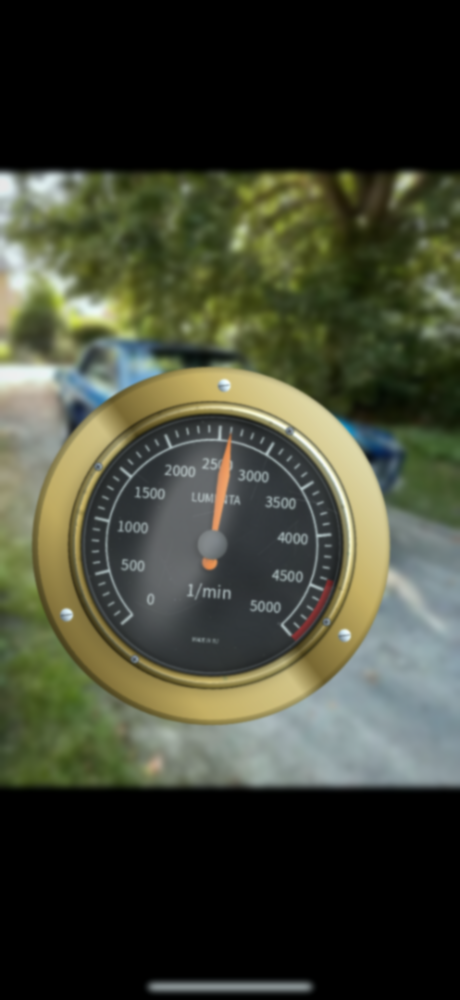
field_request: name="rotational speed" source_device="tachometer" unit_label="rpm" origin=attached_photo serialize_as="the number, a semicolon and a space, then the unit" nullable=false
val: 2600; rpm
